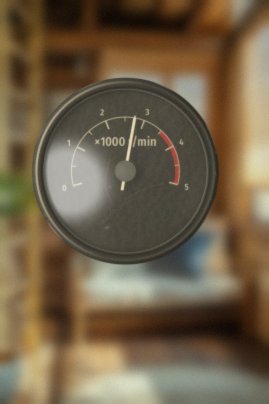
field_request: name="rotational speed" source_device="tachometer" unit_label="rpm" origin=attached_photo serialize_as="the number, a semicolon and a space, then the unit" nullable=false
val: 2750; rpm
